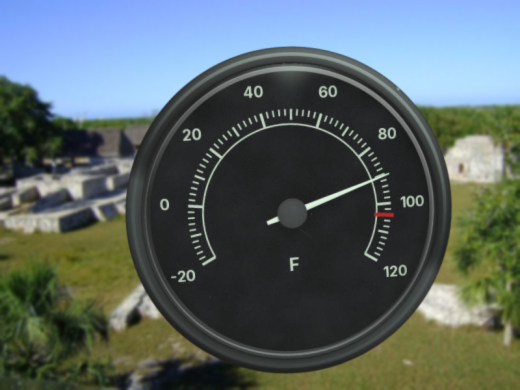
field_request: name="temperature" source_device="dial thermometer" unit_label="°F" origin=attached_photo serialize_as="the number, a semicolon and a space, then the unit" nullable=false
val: 90; °F
